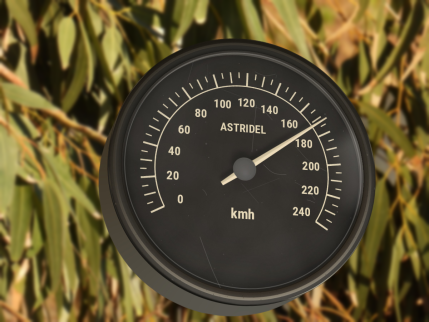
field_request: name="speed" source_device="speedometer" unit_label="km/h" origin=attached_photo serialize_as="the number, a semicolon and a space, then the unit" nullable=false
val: 172.5; km/h
